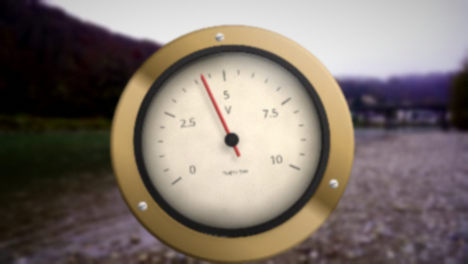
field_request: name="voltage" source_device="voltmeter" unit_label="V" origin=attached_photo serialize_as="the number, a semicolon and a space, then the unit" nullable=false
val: 4.25; V
